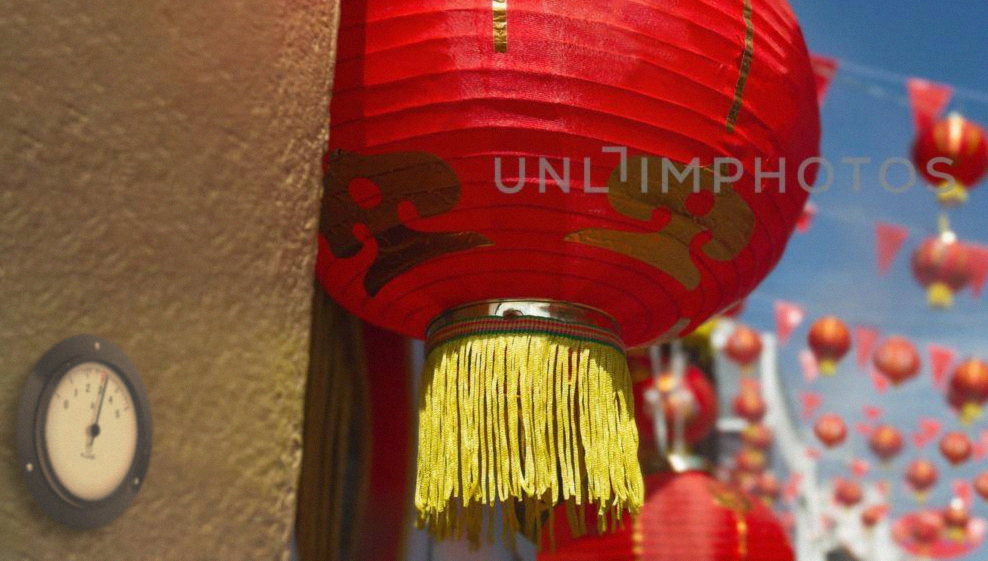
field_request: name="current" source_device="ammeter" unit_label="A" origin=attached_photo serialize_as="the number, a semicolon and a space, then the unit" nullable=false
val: 3; A
